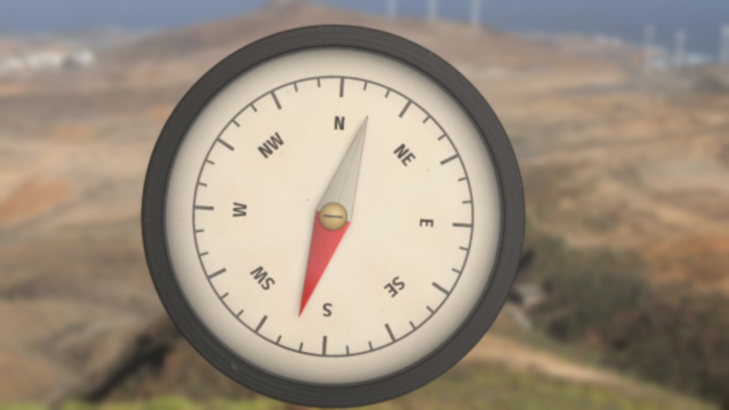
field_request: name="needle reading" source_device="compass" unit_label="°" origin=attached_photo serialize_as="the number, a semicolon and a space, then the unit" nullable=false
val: 195; °
